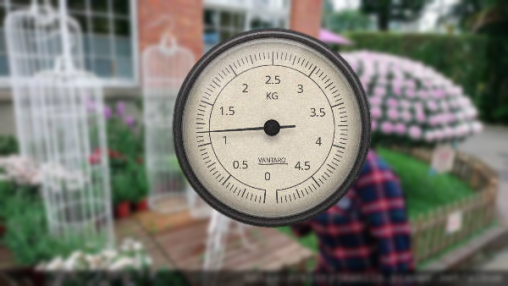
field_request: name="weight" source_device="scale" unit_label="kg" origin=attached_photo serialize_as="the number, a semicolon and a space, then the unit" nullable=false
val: 1.15; kg
